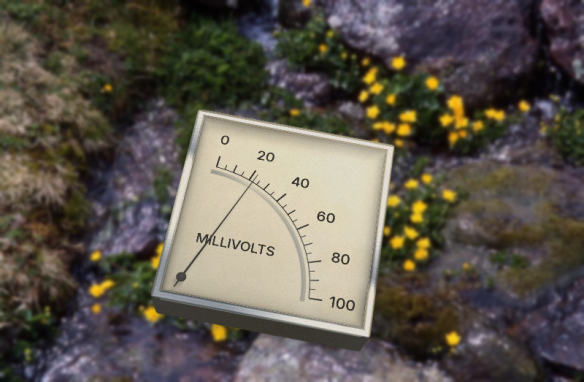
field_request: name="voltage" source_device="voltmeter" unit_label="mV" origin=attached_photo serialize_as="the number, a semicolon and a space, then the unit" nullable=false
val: 22.5; mV
